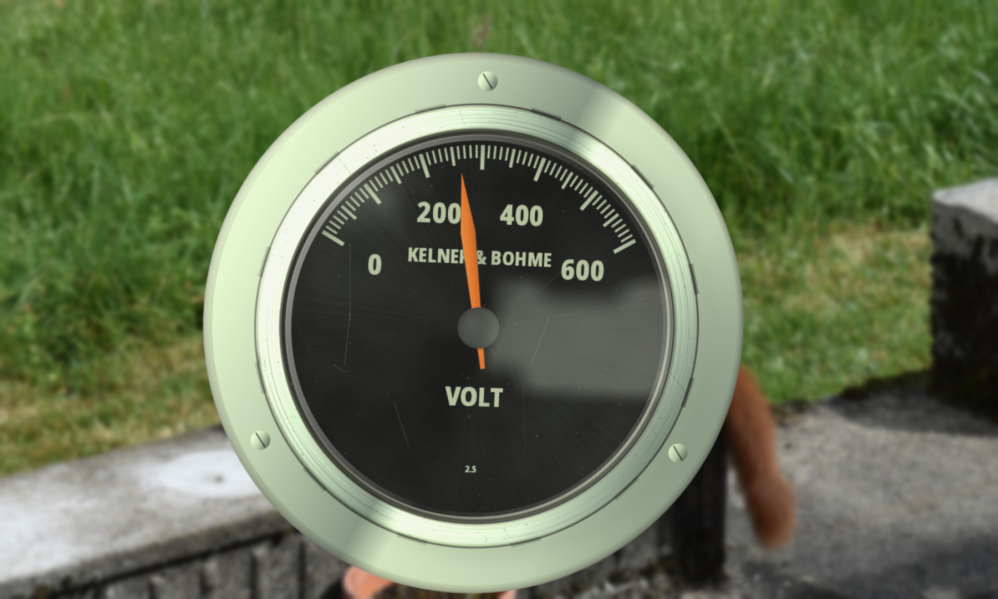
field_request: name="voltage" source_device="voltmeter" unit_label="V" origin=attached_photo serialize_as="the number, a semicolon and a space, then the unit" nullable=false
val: 260; V
